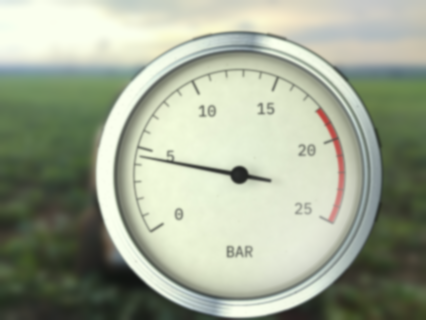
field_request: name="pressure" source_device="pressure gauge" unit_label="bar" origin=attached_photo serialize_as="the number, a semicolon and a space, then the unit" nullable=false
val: 4.5; bar
